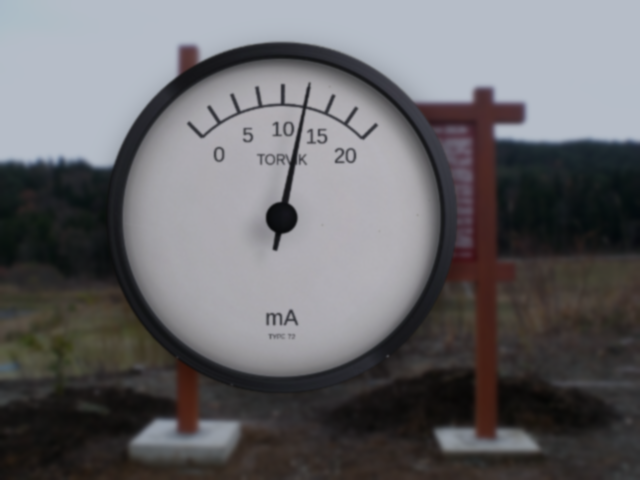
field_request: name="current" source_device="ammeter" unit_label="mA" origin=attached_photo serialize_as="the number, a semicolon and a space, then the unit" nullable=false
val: 12.5; mA
